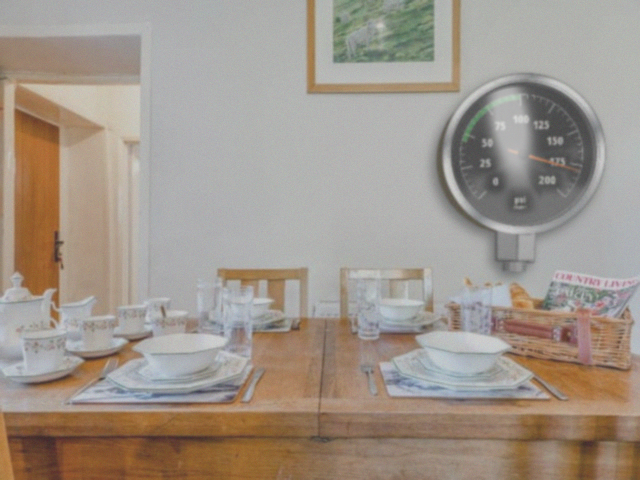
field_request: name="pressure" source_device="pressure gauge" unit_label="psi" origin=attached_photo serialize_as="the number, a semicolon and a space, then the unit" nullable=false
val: 180; psi
